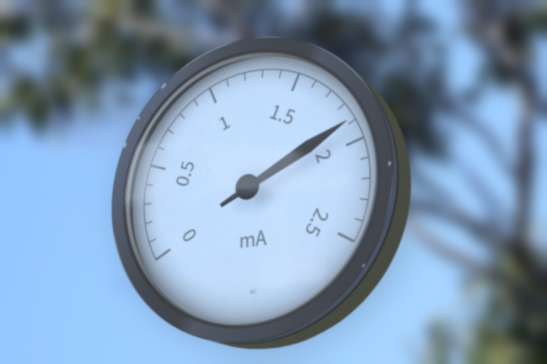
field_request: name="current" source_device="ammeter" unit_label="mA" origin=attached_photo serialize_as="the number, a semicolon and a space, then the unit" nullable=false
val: 1.9; mA
